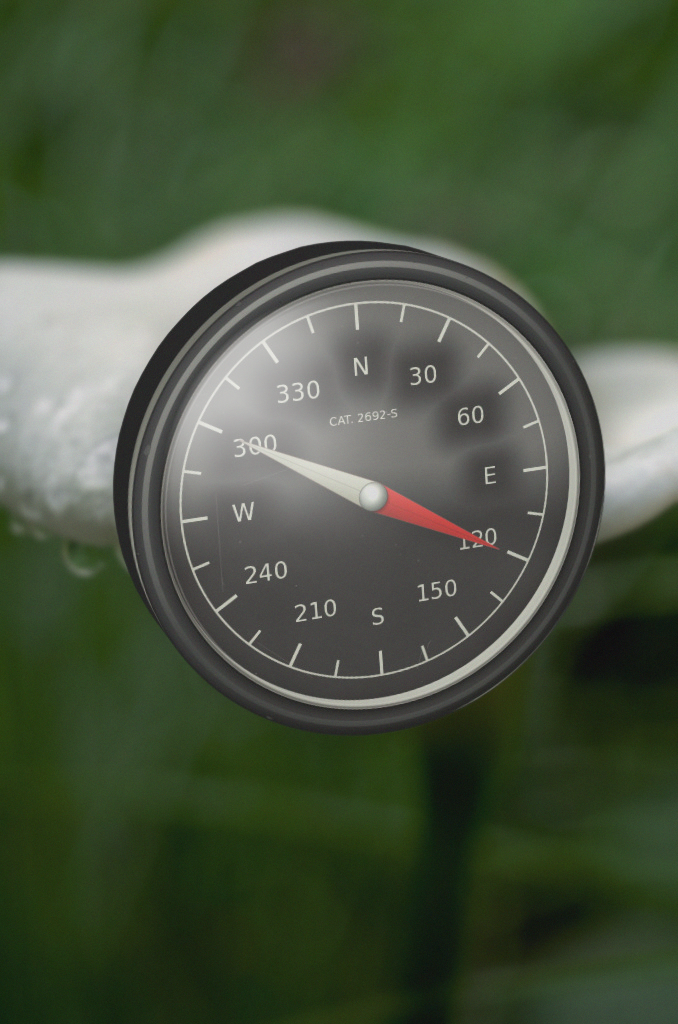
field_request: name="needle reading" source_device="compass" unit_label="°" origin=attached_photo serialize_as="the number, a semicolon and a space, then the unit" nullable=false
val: 120; °
